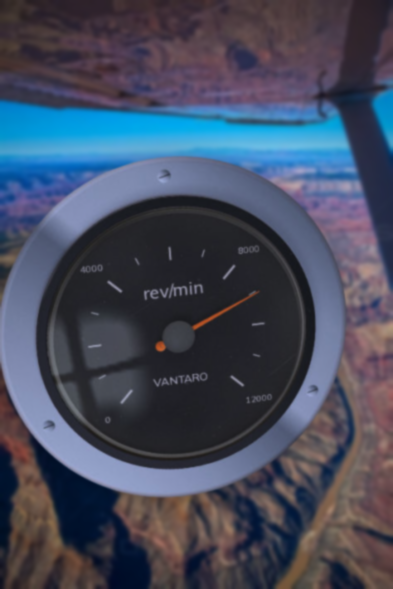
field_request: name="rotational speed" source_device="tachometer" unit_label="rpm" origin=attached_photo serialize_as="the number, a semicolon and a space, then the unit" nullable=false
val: 9000; rpm
